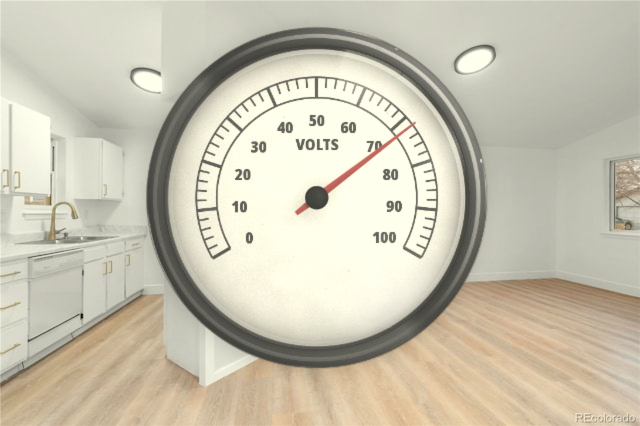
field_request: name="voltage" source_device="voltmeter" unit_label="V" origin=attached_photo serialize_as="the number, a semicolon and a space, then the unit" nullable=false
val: 72; V
